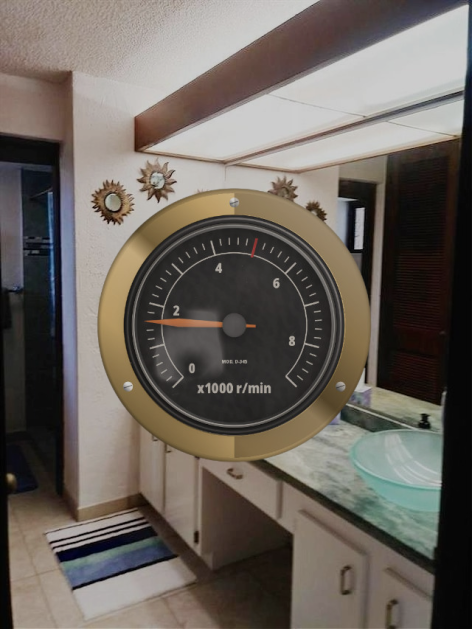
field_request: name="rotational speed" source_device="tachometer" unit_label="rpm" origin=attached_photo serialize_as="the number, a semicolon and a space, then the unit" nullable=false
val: 1600; rpm
